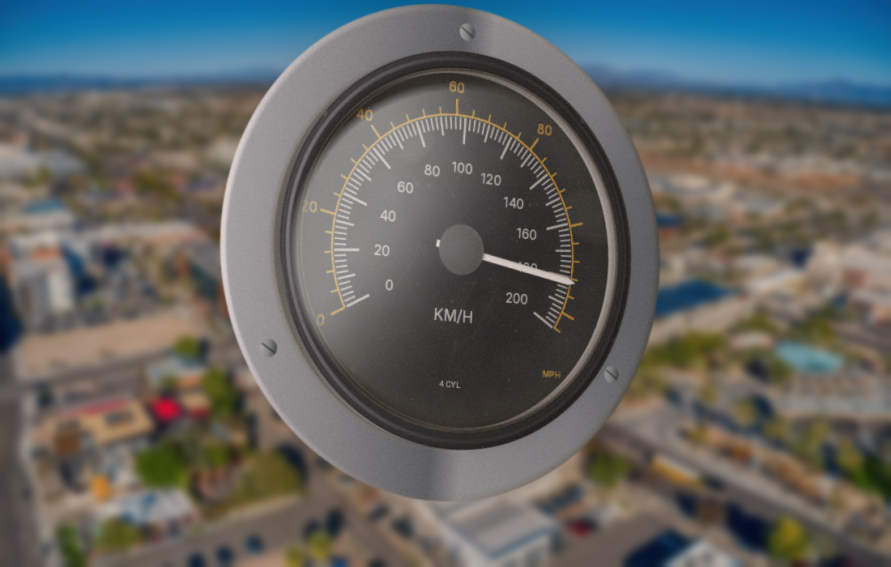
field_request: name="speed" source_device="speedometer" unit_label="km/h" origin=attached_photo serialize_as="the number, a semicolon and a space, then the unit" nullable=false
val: 182; km/h
